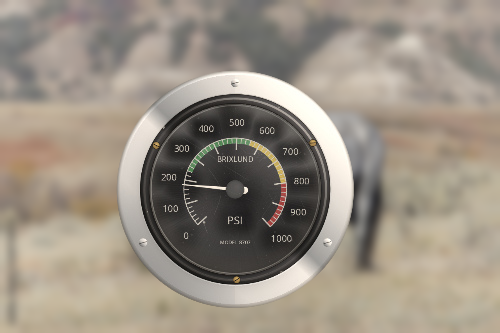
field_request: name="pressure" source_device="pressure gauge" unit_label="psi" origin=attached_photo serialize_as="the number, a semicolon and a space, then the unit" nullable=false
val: 180; psi
